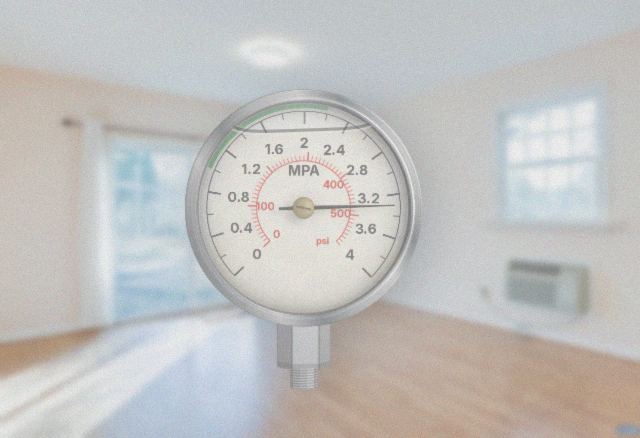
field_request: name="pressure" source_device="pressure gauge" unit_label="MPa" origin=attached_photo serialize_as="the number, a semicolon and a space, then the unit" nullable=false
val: 3.3; MPa
